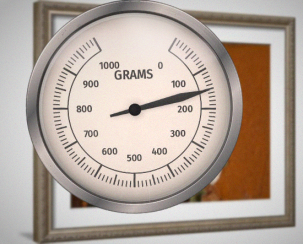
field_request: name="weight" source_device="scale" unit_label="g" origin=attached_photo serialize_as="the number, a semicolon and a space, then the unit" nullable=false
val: 150; g
